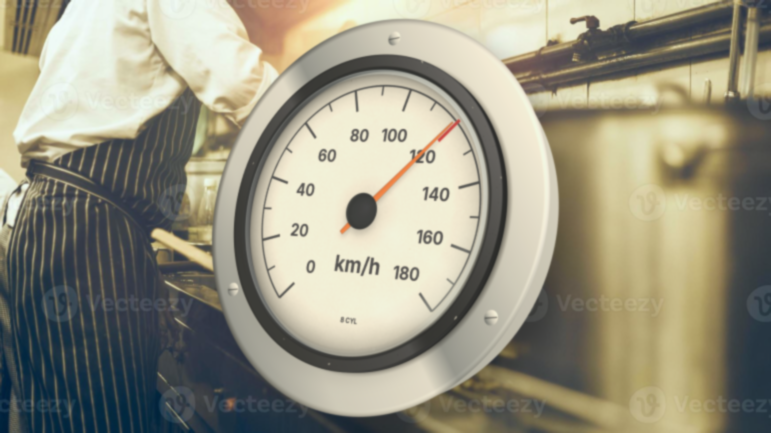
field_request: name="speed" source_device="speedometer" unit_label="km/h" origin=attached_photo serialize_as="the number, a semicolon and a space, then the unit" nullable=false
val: 120; km/h
